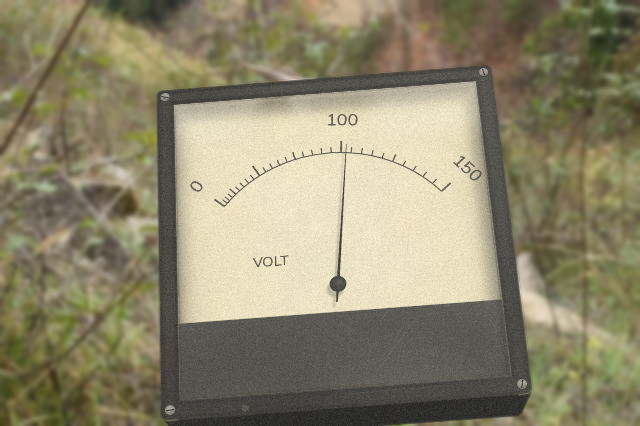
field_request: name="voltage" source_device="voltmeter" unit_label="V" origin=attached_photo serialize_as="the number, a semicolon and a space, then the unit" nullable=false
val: 102.5; V
